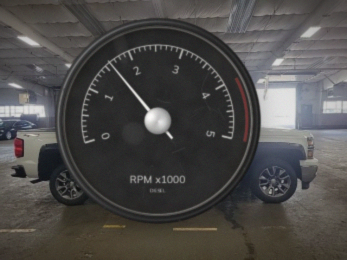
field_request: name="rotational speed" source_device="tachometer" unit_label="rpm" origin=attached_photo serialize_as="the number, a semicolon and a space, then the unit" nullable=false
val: 1600; rpm
